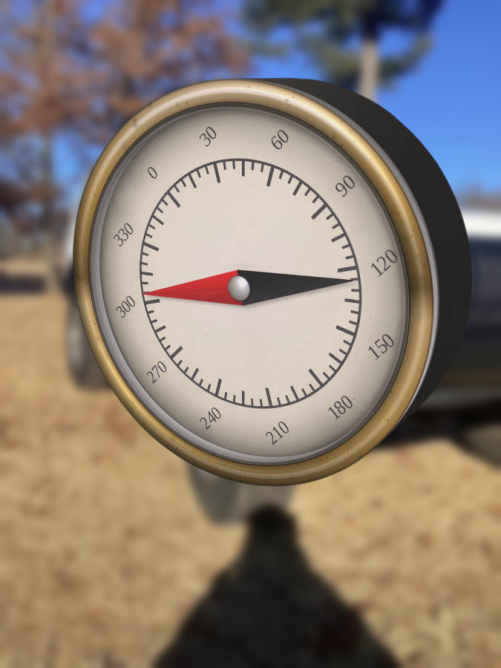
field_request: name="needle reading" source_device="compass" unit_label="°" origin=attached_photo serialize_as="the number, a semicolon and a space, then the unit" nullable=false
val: 305; °
